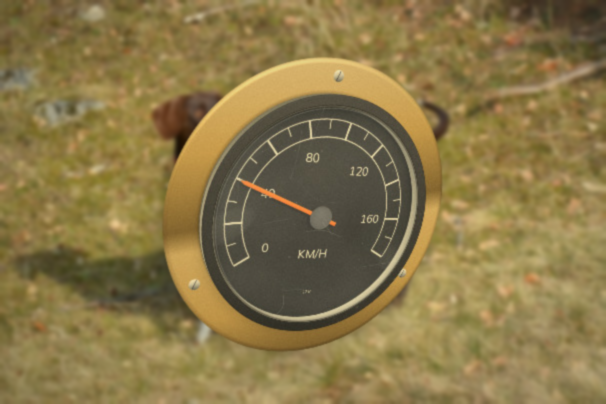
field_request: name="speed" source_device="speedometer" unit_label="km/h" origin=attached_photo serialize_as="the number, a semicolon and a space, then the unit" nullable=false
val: 40; km/h
